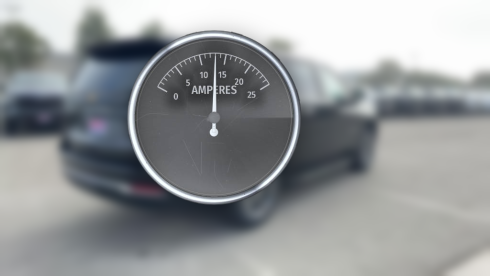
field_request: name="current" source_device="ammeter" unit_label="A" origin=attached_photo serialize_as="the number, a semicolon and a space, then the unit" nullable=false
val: 13; A
